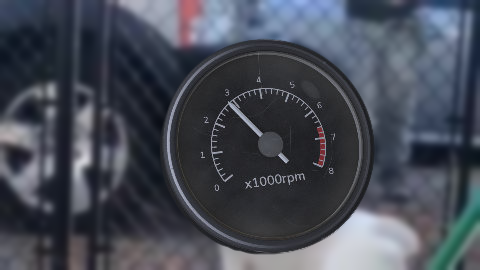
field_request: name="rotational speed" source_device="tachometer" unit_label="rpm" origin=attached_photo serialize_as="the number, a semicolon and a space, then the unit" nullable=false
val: 2800; rpm
